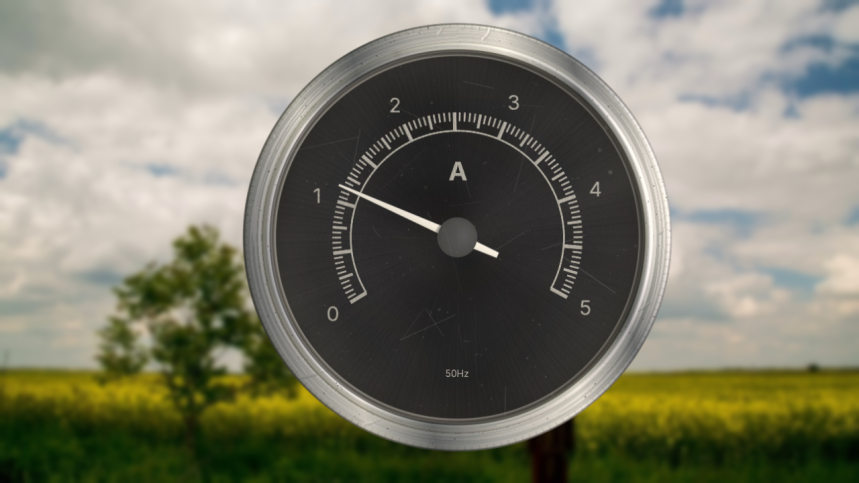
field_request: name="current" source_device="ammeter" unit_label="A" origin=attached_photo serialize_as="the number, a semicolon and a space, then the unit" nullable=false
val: 1.15; A
